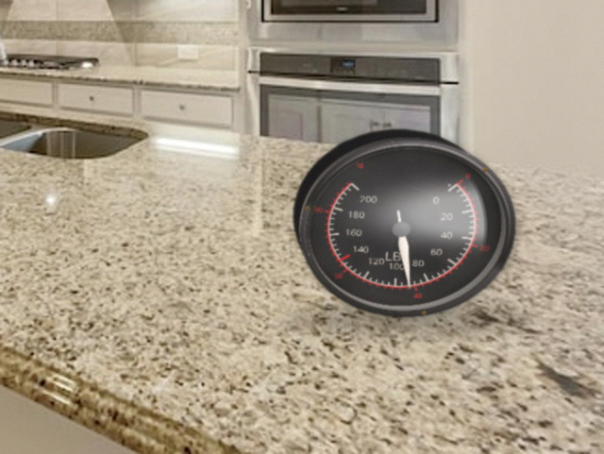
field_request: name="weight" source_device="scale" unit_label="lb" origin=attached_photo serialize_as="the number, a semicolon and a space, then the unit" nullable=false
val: 92; lb
